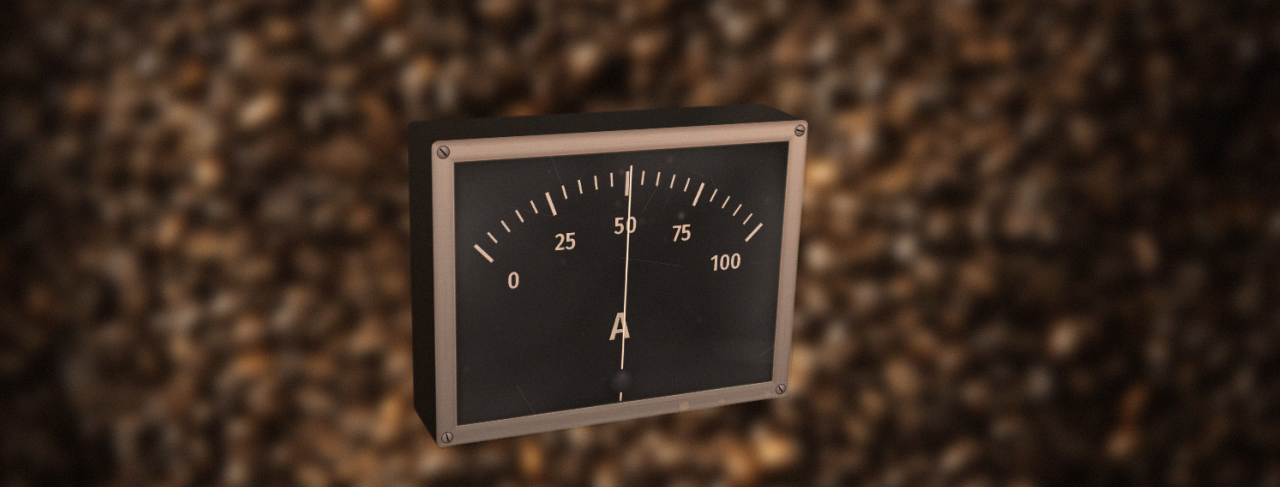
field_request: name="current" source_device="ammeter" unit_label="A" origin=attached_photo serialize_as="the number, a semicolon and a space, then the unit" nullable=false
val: 50; A
